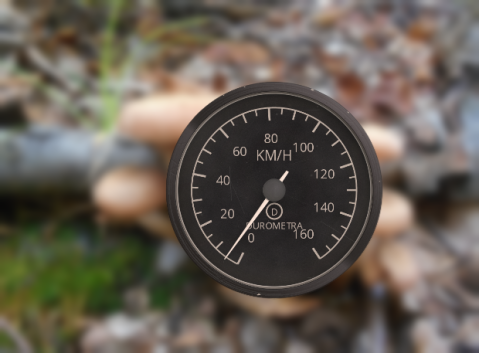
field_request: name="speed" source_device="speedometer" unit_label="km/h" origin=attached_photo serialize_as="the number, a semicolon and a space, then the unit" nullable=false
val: 5; km/h
